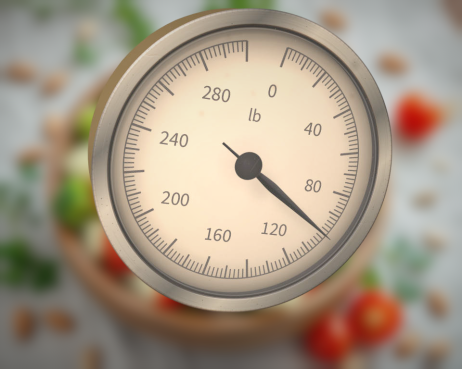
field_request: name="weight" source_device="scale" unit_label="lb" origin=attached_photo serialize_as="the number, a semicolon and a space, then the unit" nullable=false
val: 100; lb
